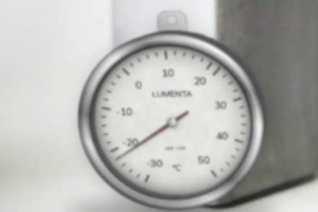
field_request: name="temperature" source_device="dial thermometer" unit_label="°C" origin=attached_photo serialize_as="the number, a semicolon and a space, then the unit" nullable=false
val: -22; °C
